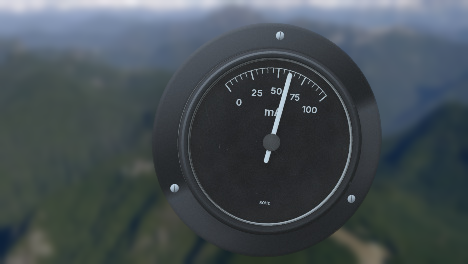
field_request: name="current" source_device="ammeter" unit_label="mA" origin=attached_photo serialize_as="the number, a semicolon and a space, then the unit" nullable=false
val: 60; mA
